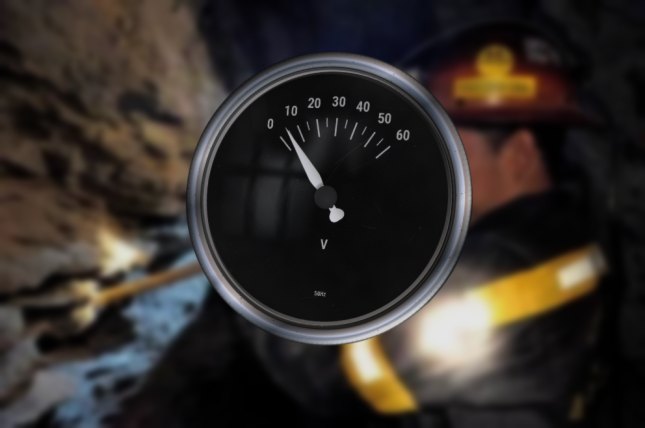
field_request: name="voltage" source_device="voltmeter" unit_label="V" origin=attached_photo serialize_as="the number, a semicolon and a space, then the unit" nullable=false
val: 5; V
